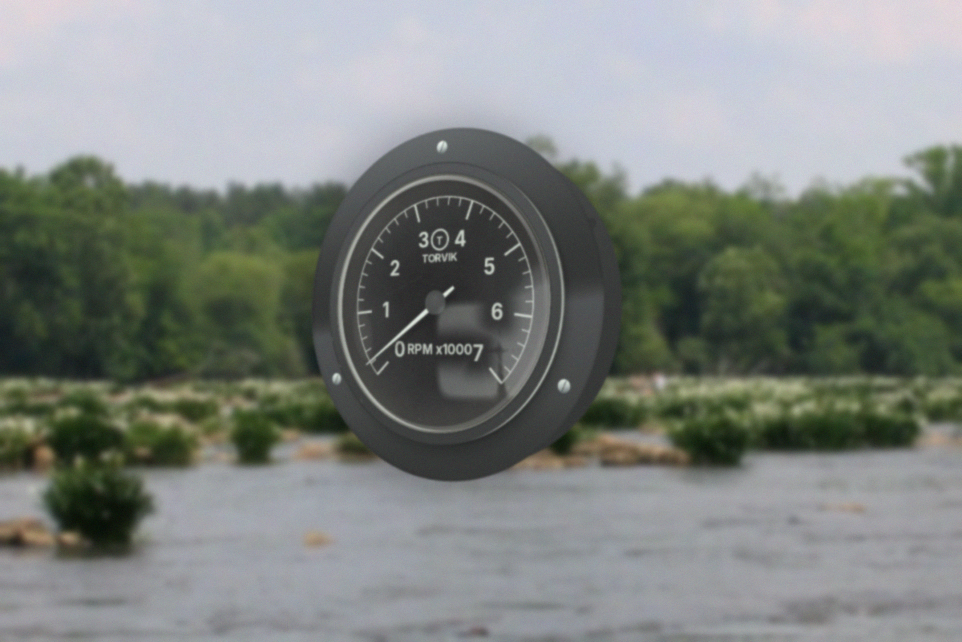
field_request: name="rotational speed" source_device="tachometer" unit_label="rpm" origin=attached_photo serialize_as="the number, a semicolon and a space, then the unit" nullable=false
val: 200; rpm
